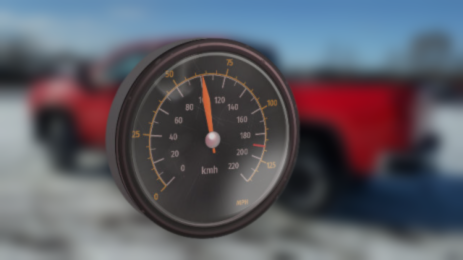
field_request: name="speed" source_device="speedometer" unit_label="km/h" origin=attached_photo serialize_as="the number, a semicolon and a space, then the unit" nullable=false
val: 100; km/h
